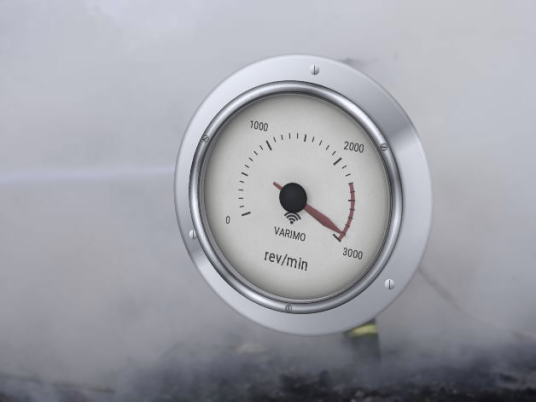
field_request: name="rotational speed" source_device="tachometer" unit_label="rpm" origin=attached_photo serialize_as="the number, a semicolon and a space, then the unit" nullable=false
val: 2900; rpm
